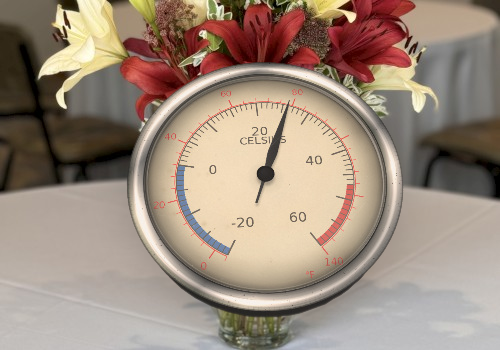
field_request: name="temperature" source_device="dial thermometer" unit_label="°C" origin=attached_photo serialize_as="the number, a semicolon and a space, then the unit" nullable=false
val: 26; °C
